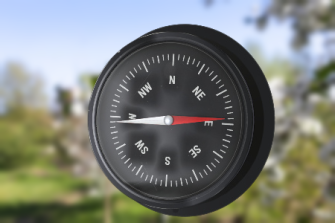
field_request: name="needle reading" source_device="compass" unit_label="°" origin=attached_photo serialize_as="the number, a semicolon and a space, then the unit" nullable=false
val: 85; °
